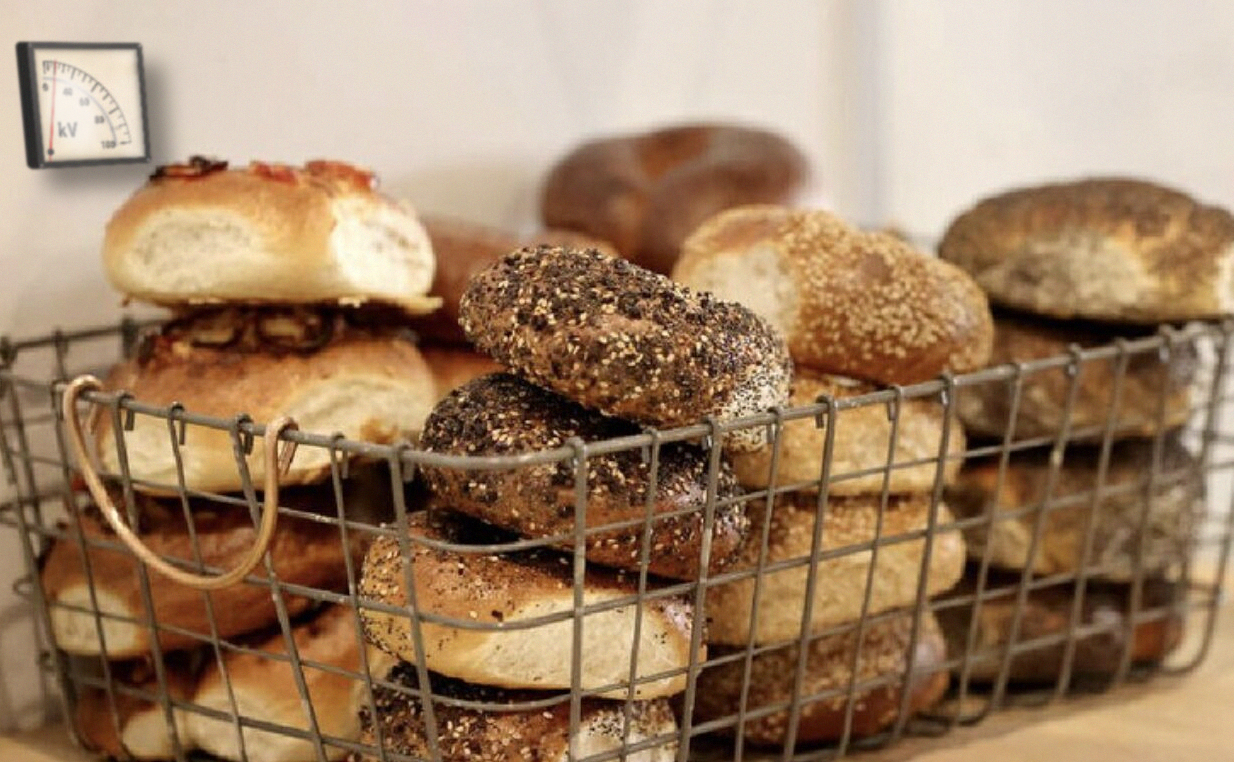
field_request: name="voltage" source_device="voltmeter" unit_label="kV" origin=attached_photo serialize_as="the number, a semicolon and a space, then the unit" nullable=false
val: 20; kV
